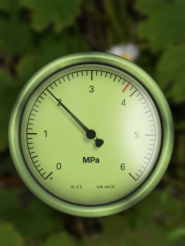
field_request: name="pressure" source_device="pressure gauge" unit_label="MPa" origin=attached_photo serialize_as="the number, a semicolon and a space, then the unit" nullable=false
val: 2; MPa
